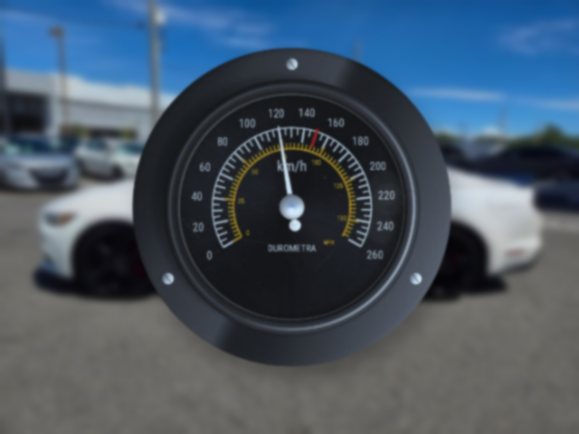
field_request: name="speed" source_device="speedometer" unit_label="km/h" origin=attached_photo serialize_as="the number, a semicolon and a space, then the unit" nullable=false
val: 120; km/h
